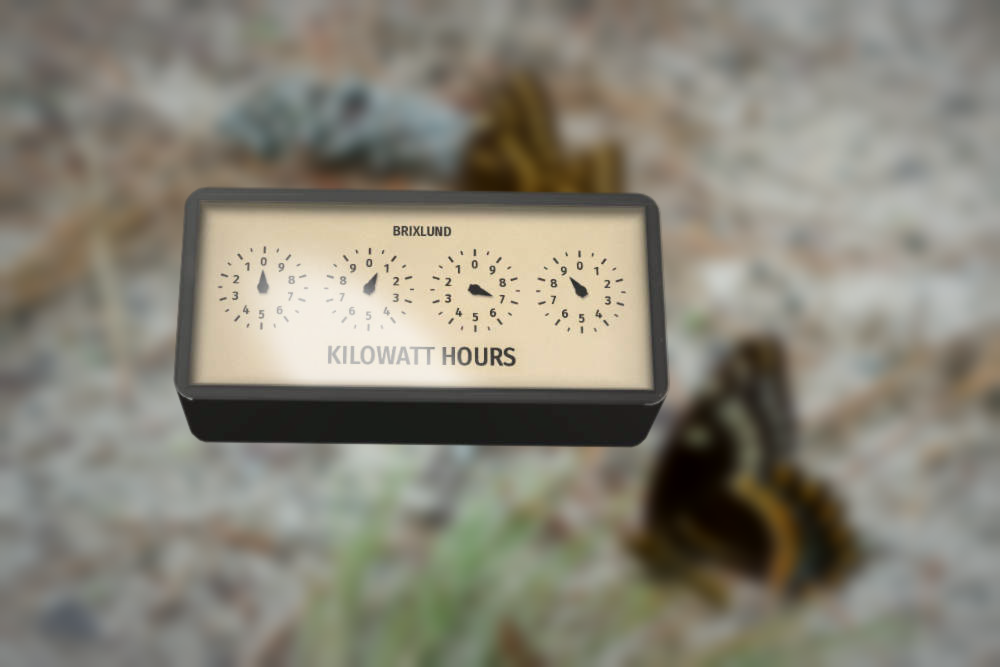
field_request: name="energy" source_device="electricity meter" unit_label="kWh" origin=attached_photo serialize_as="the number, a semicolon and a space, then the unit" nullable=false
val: 69; kWh
